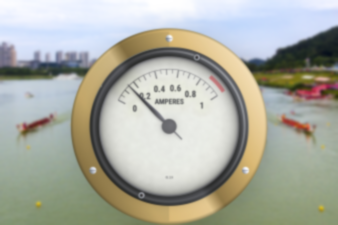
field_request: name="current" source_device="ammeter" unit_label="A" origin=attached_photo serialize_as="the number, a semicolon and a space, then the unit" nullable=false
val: 0.15; A
